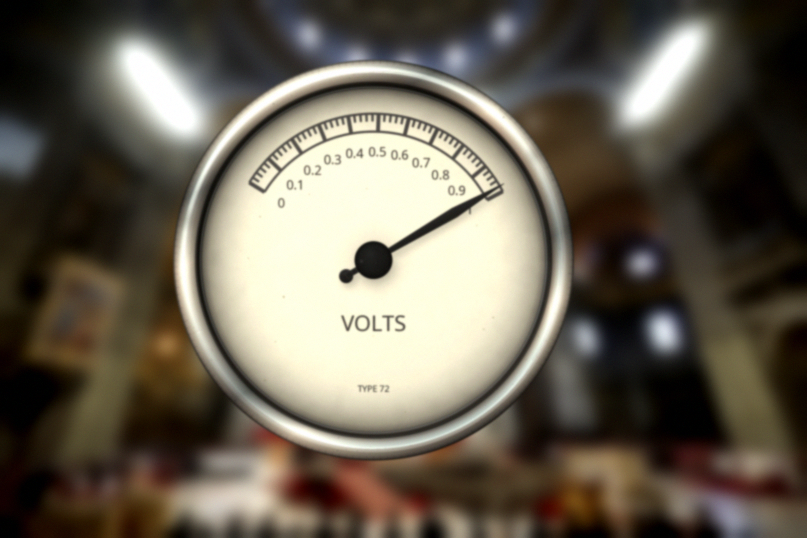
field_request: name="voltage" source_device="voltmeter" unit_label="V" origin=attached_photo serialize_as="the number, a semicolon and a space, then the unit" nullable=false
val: 0.98; V
